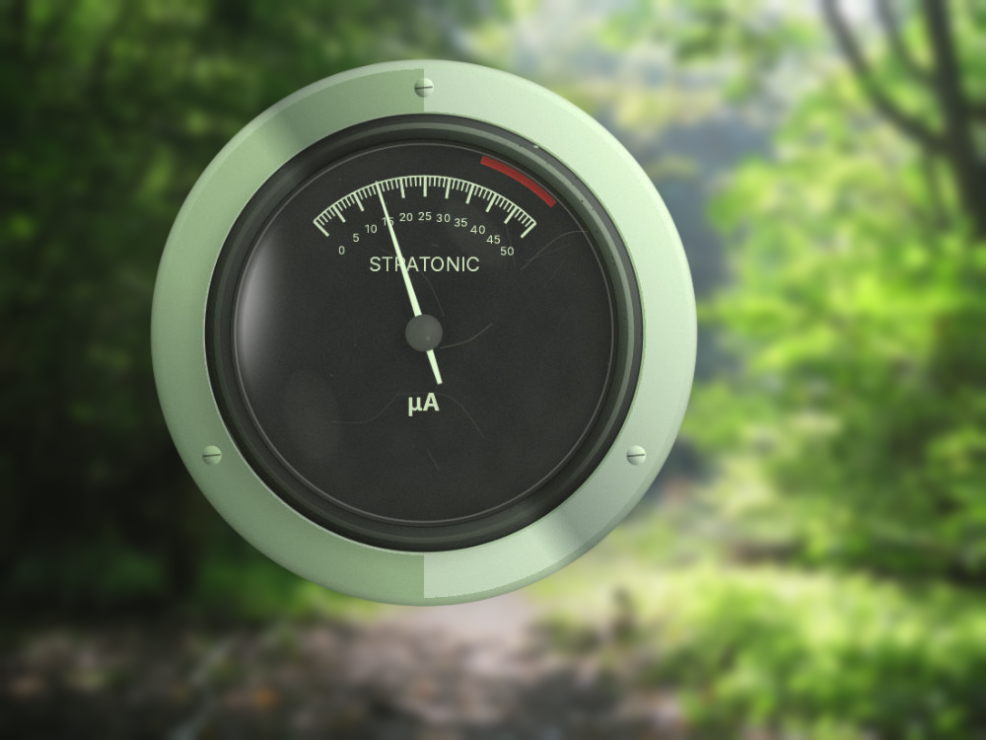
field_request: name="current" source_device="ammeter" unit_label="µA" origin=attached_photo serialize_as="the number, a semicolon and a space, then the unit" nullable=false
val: 15; µA
